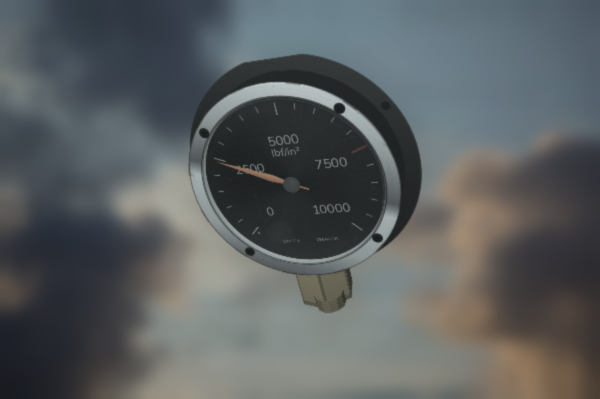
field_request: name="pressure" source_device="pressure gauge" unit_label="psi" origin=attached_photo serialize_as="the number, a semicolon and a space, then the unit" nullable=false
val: 2500; psi
